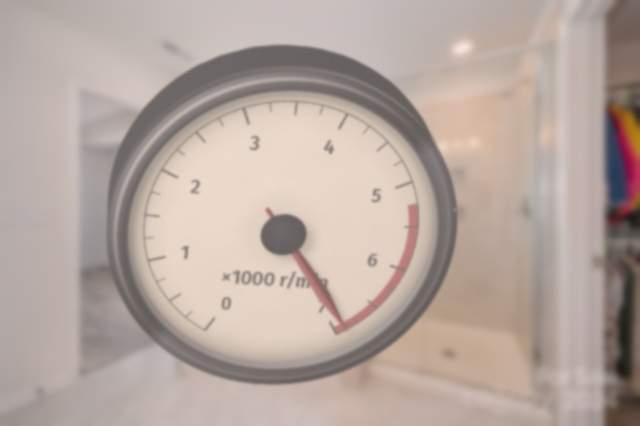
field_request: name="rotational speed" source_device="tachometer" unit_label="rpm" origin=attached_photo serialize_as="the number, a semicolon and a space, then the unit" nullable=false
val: 6875; rpm
